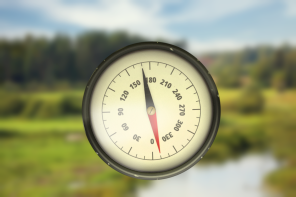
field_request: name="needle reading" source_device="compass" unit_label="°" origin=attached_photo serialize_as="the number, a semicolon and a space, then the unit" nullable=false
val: 350; °
